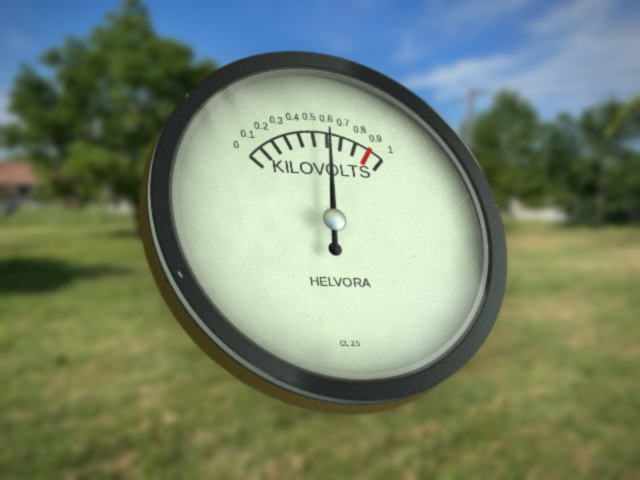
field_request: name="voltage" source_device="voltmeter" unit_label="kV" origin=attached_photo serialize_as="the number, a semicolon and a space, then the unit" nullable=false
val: 0.6; kV
